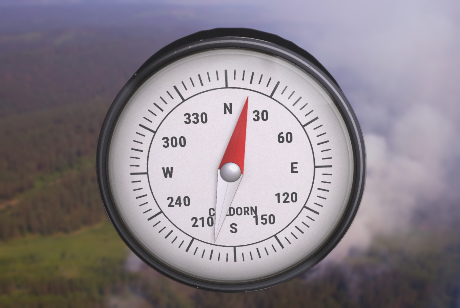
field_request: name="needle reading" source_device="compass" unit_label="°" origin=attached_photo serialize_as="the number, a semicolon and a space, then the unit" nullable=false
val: 15; °
